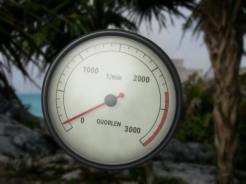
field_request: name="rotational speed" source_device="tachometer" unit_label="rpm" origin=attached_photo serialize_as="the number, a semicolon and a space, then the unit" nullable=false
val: 100; rpm
